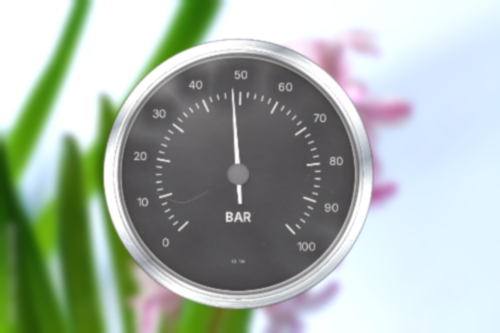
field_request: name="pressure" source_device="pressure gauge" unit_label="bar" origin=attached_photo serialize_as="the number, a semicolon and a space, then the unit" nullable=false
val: 48; bar
